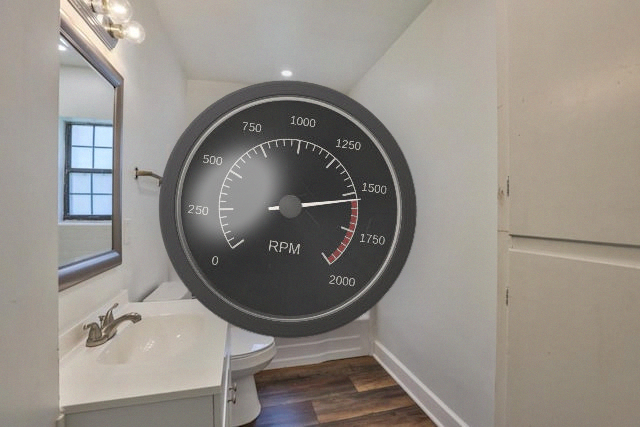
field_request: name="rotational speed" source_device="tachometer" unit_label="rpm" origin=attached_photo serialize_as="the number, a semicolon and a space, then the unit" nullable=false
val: 1550; rpm
